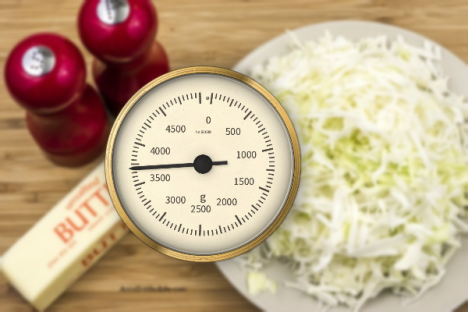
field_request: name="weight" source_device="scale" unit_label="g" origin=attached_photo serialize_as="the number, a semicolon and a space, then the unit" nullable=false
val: 3700; g
